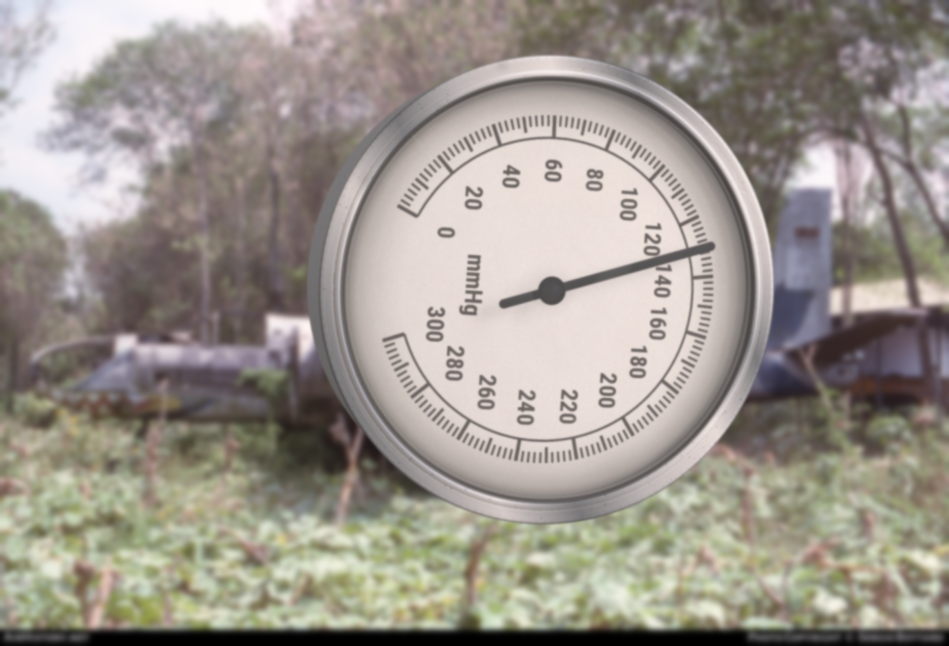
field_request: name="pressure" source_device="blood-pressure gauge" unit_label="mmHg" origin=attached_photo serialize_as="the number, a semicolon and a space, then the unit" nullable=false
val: 130; mmHg
